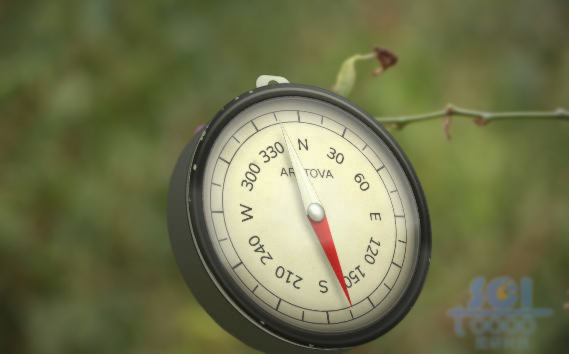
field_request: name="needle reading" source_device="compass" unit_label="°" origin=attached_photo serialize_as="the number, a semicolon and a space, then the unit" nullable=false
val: 165; °
